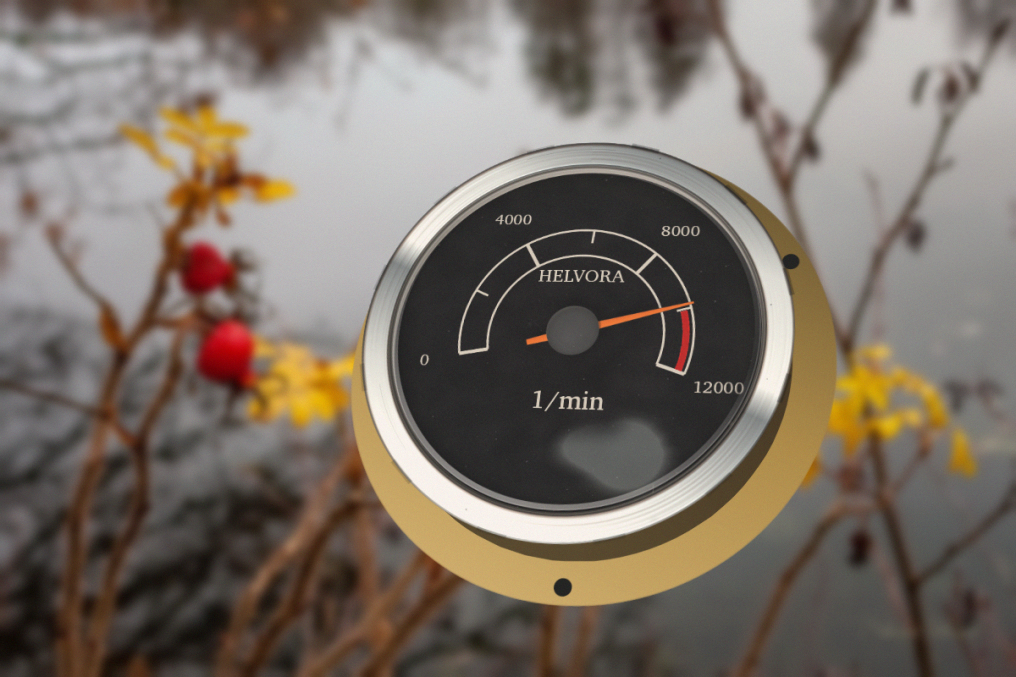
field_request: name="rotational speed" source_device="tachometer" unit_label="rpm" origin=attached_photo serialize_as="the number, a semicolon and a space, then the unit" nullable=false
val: 10000; rpm
